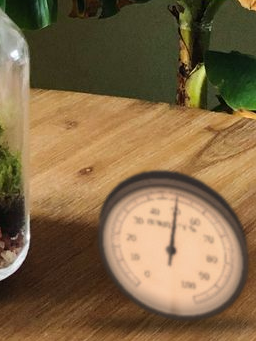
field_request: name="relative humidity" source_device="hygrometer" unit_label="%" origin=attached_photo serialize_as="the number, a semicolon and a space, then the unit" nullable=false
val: 50; %
